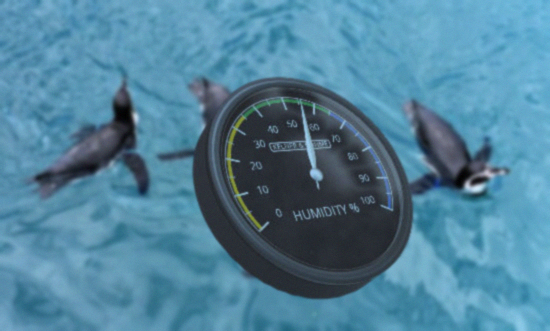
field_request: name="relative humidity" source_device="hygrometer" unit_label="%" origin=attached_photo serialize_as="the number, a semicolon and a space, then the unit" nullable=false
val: 55; %
